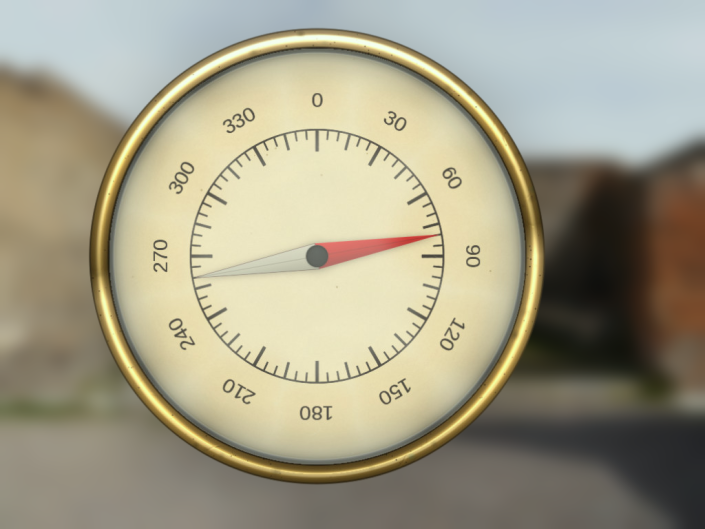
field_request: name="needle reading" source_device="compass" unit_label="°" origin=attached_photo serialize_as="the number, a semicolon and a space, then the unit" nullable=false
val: 80; °
